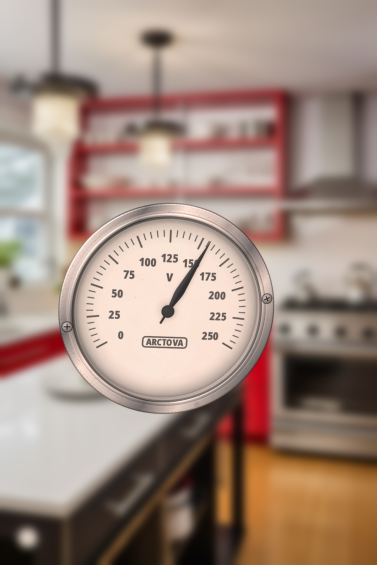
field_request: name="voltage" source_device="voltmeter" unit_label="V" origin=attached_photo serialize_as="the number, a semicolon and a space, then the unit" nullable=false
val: 155; V
